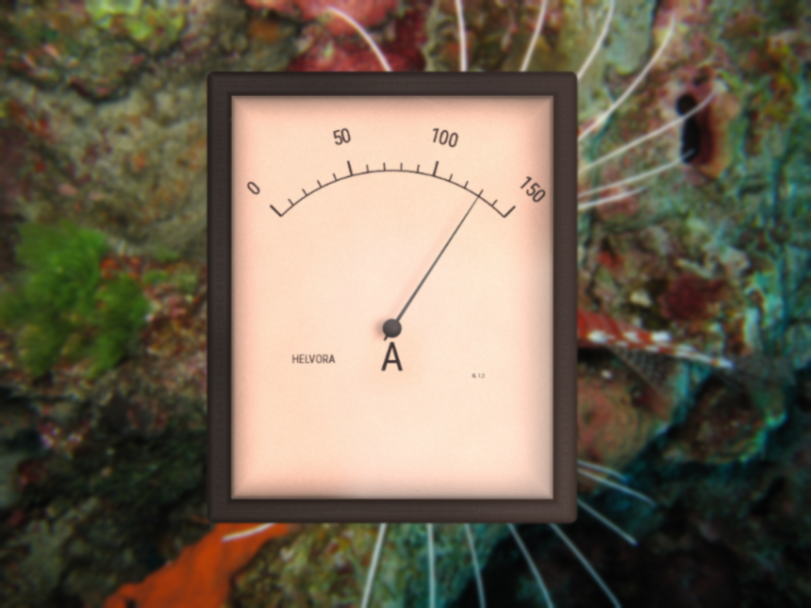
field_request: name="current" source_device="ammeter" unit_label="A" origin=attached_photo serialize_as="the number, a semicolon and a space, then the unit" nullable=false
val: 130; A
